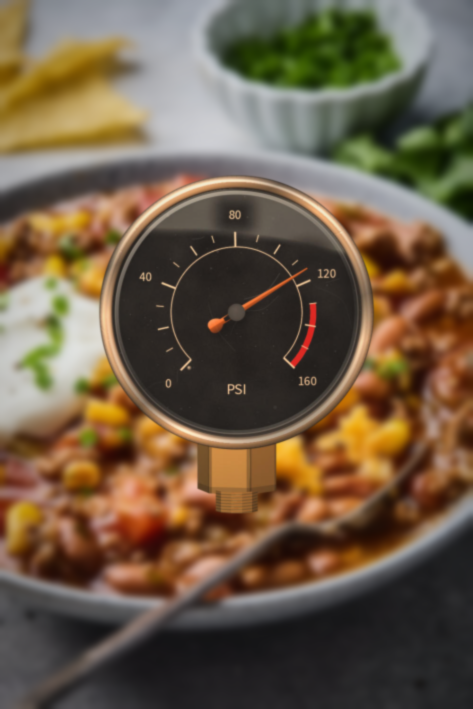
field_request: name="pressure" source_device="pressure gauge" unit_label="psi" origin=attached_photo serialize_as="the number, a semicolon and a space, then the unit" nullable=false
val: 115; psi
